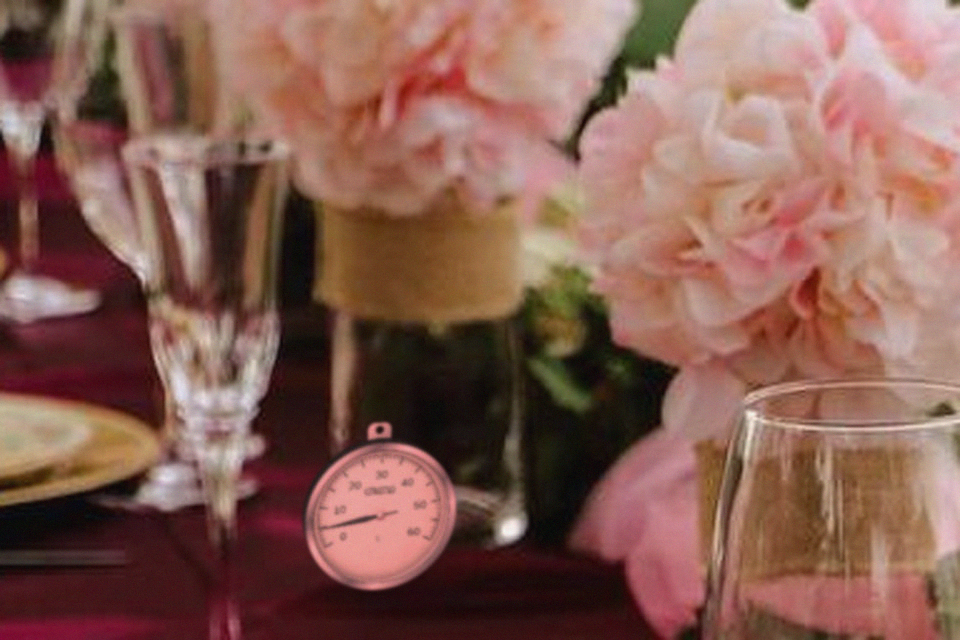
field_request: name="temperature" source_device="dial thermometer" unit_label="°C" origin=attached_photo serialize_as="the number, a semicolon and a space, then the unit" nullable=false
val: 5; °C
